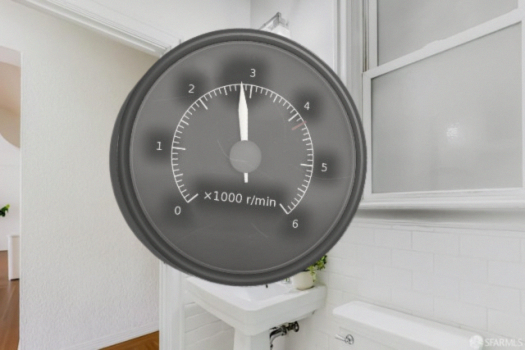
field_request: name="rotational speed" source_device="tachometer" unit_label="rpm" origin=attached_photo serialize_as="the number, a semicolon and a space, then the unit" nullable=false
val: 2800; rpm
